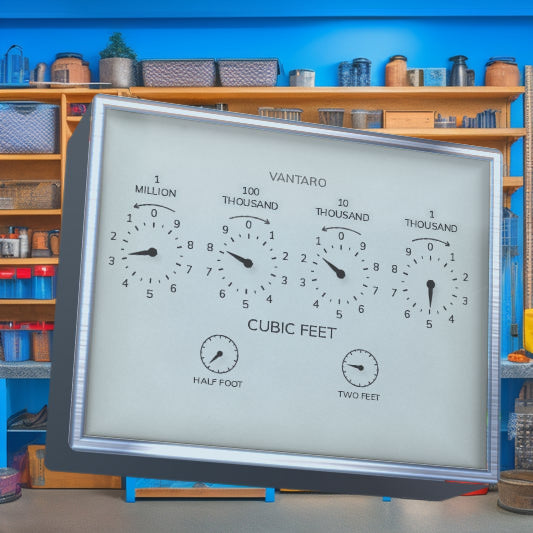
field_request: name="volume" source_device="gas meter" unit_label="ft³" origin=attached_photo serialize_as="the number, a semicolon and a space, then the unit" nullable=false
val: 281500; ft³
